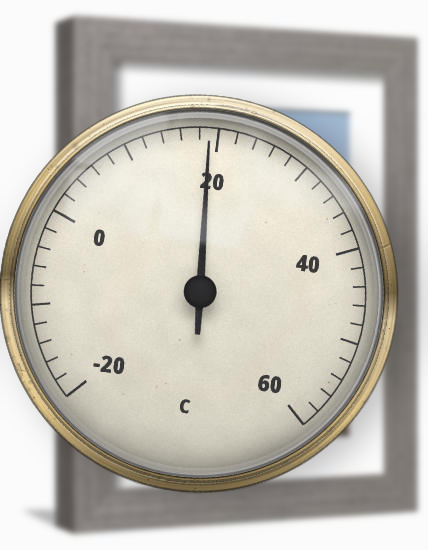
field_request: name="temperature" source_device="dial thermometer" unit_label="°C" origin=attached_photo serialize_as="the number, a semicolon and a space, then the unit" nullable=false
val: 19; °C
